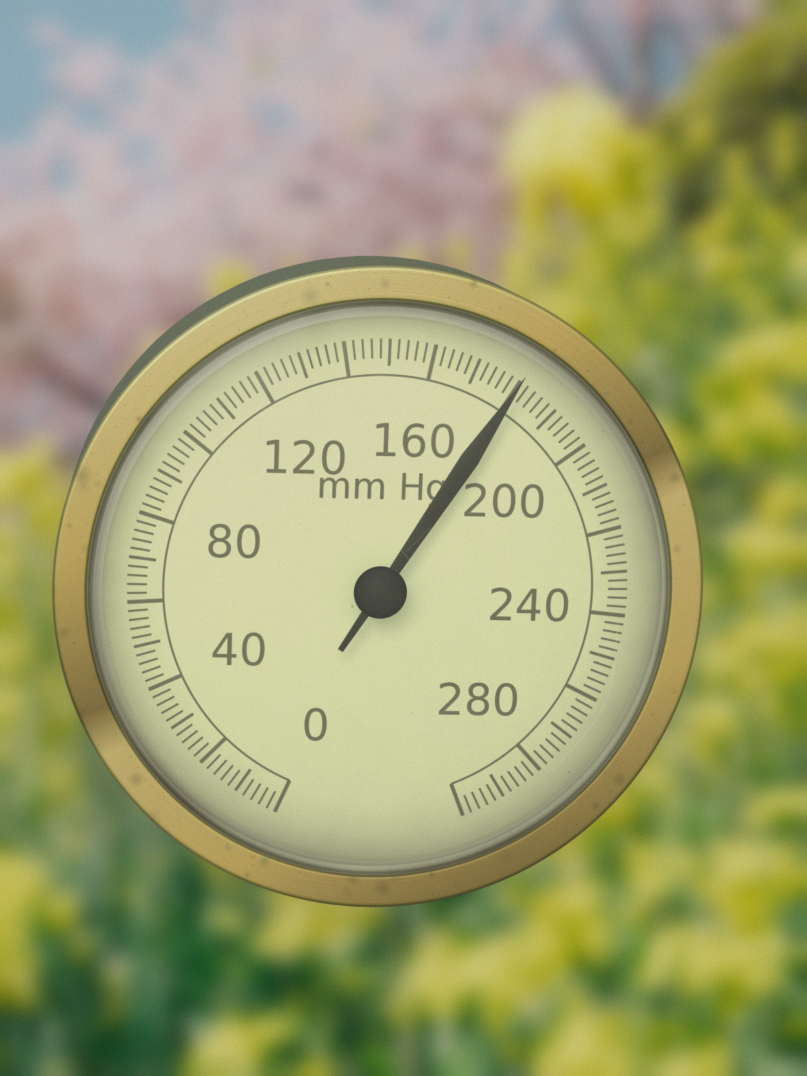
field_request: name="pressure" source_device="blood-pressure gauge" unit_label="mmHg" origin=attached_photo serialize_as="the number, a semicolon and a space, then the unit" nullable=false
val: 180; mmHg
